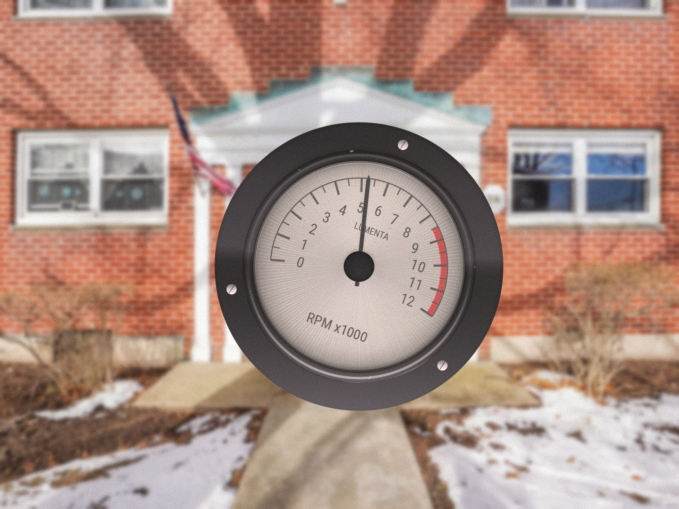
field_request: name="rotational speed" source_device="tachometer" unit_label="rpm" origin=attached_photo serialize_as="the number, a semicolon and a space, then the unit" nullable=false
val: 5250; rpm
